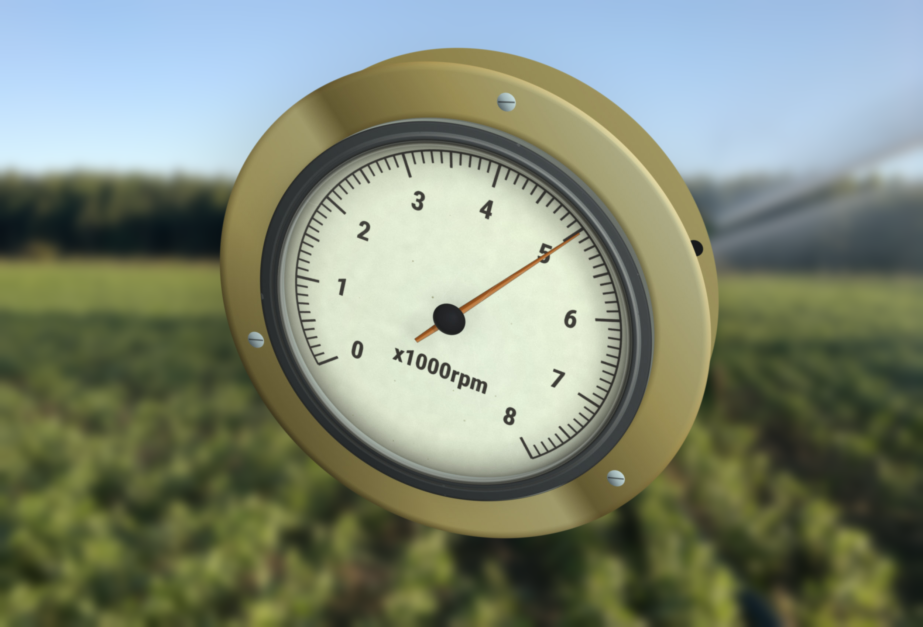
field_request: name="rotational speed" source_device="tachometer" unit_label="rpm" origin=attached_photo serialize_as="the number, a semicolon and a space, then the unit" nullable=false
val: 5000; rpm
